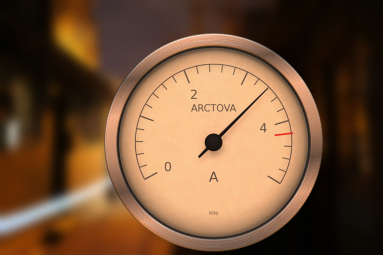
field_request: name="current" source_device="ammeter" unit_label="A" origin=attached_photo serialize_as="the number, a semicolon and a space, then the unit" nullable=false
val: 3.4; A
